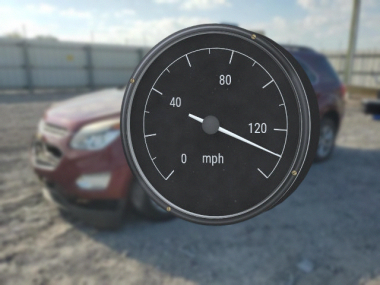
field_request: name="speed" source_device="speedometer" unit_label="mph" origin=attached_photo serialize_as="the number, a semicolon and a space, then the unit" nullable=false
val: 130; mph
